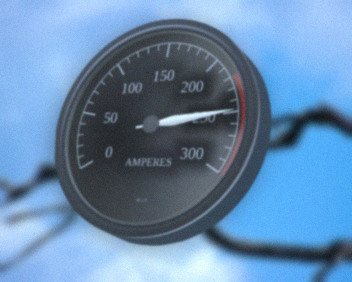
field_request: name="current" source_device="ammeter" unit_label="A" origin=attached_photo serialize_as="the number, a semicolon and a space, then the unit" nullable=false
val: 250; A
